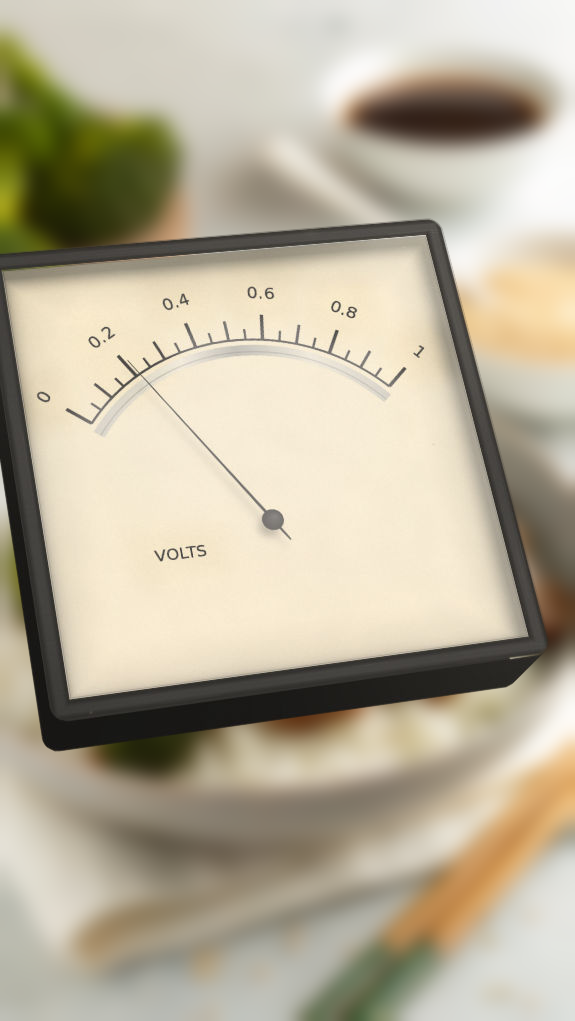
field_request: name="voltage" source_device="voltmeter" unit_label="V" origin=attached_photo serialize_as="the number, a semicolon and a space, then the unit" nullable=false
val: 0.2; V
